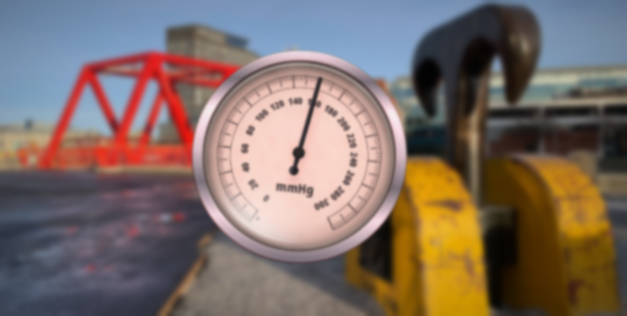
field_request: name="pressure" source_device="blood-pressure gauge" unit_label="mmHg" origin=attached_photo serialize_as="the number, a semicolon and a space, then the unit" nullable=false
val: 160; mmHg
